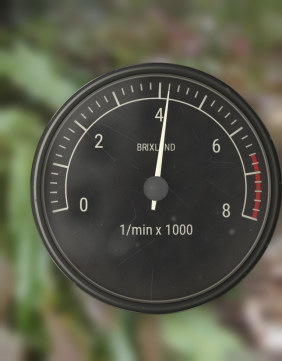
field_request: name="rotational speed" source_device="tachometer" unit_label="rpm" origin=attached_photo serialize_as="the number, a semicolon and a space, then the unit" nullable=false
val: 4200; rpm
